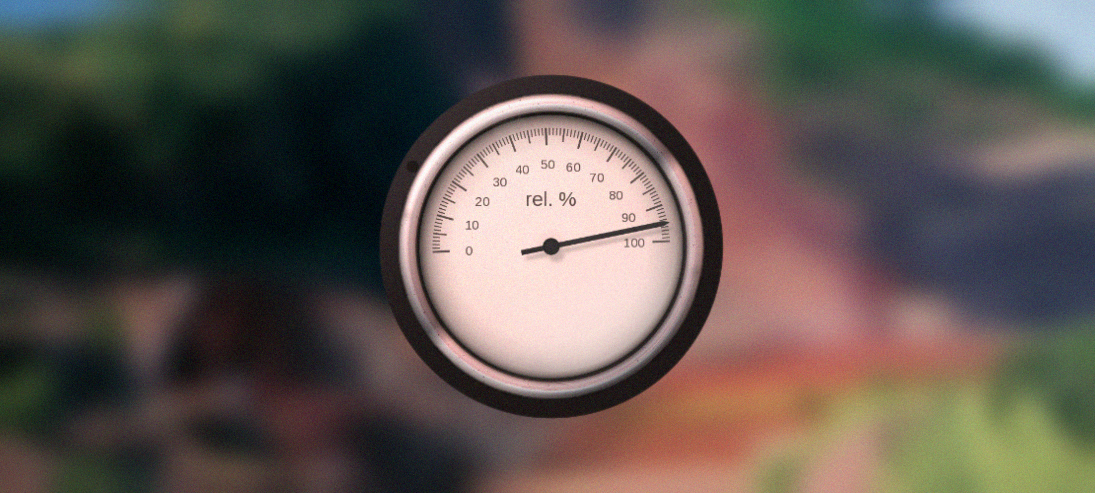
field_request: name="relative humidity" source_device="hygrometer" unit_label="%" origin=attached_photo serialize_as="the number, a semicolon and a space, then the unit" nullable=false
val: 95; %
